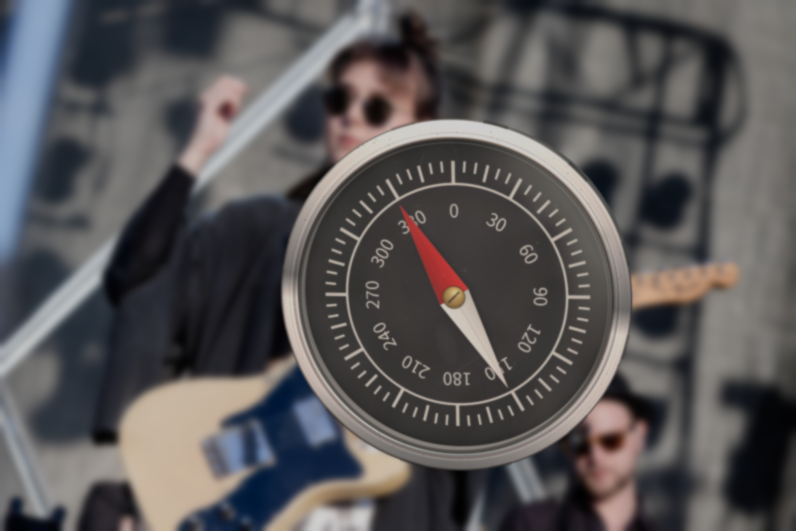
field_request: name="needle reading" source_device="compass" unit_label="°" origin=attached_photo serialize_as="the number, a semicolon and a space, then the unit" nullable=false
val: 330; °
